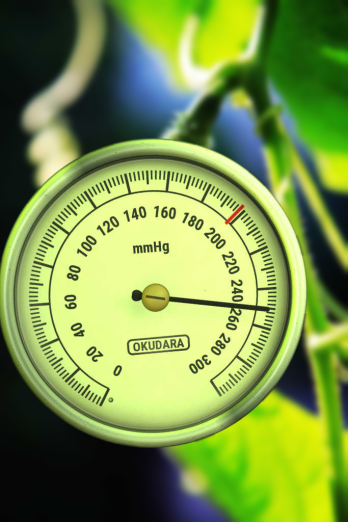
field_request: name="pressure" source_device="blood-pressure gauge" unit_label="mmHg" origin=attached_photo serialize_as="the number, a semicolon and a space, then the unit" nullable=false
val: 250; mmHg
